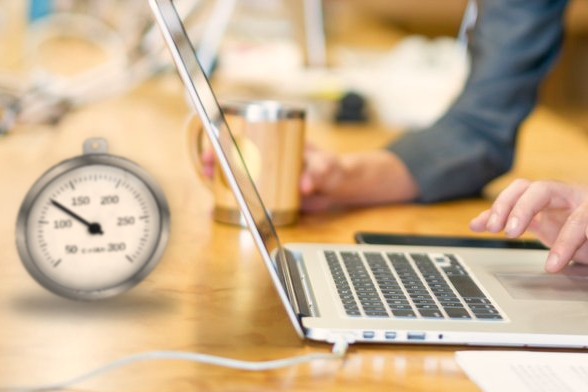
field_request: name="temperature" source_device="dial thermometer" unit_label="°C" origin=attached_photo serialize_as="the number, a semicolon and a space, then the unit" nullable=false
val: 125; °C
